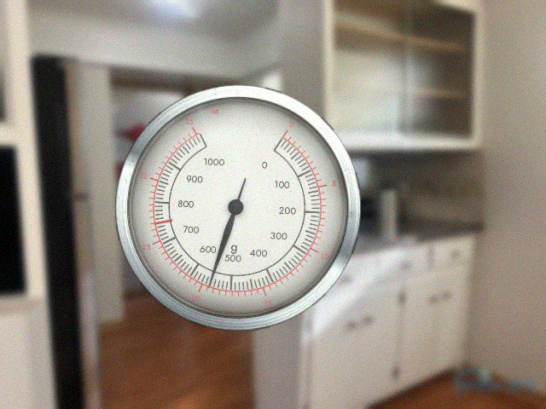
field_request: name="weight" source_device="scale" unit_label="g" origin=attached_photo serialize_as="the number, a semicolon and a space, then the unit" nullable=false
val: 550; g
